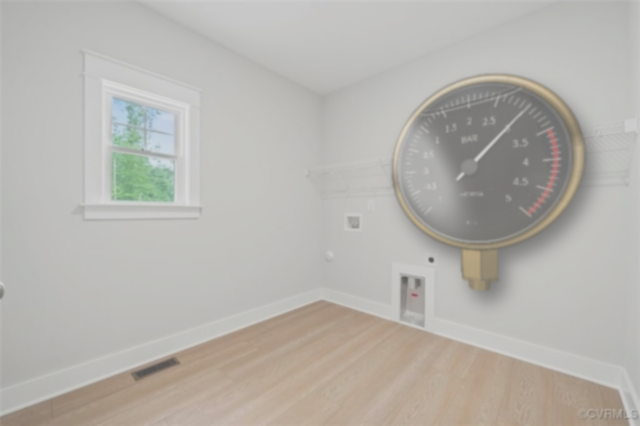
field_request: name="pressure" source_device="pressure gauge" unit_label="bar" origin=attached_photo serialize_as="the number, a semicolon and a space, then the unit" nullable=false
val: 3; bar
